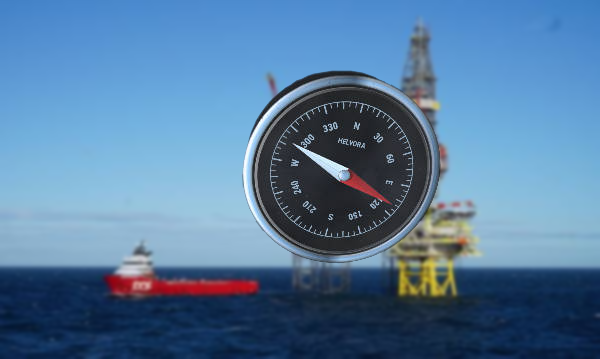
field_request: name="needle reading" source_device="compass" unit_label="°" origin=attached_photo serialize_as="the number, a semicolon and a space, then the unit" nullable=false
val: 110; °
